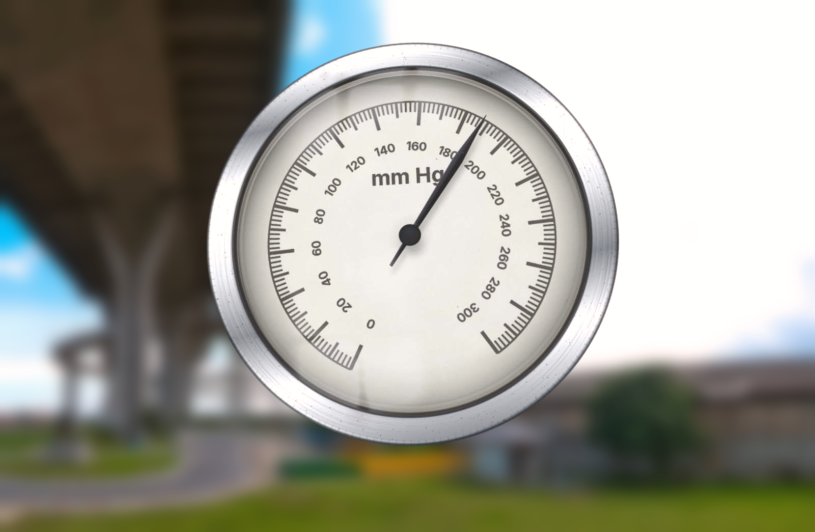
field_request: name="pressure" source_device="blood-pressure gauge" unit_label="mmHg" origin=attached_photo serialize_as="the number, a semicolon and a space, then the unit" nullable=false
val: 188; mmHg
